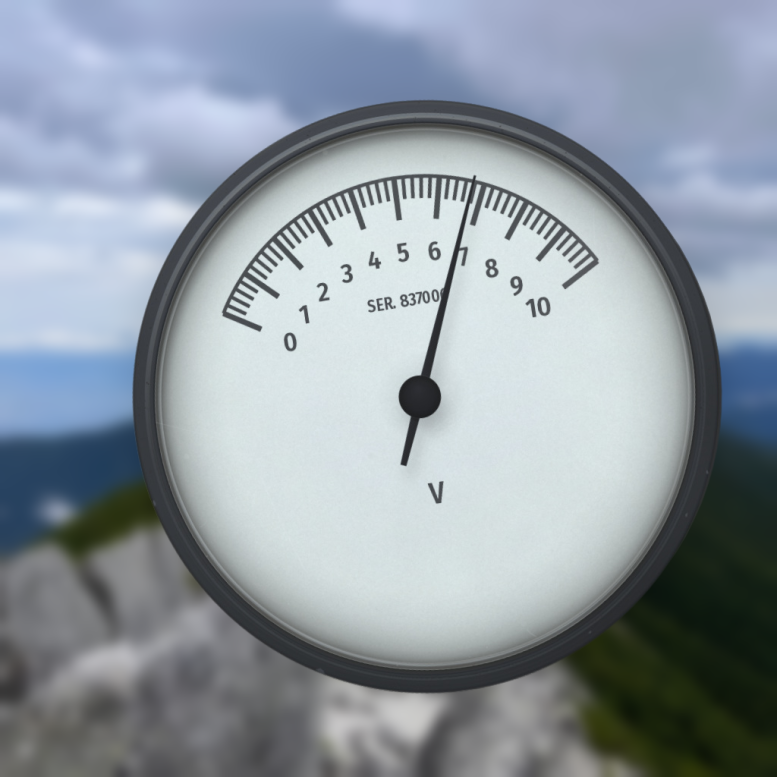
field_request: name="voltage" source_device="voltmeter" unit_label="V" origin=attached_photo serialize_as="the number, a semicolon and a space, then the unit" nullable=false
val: 6.8; V
